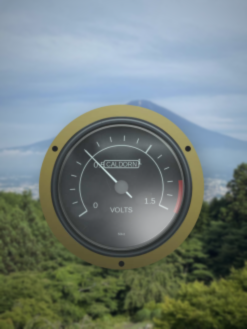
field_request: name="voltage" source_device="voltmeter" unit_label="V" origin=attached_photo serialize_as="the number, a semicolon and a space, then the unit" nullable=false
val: 0.5; V
